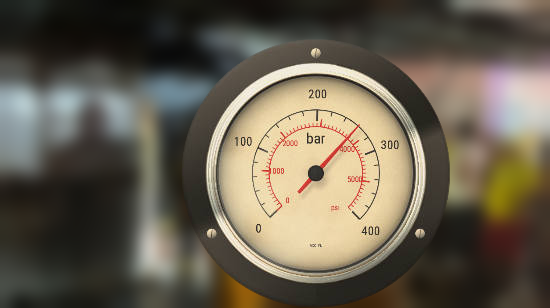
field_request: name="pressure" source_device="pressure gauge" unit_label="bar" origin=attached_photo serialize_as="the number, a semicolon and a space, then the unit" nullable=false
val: 260; bar
